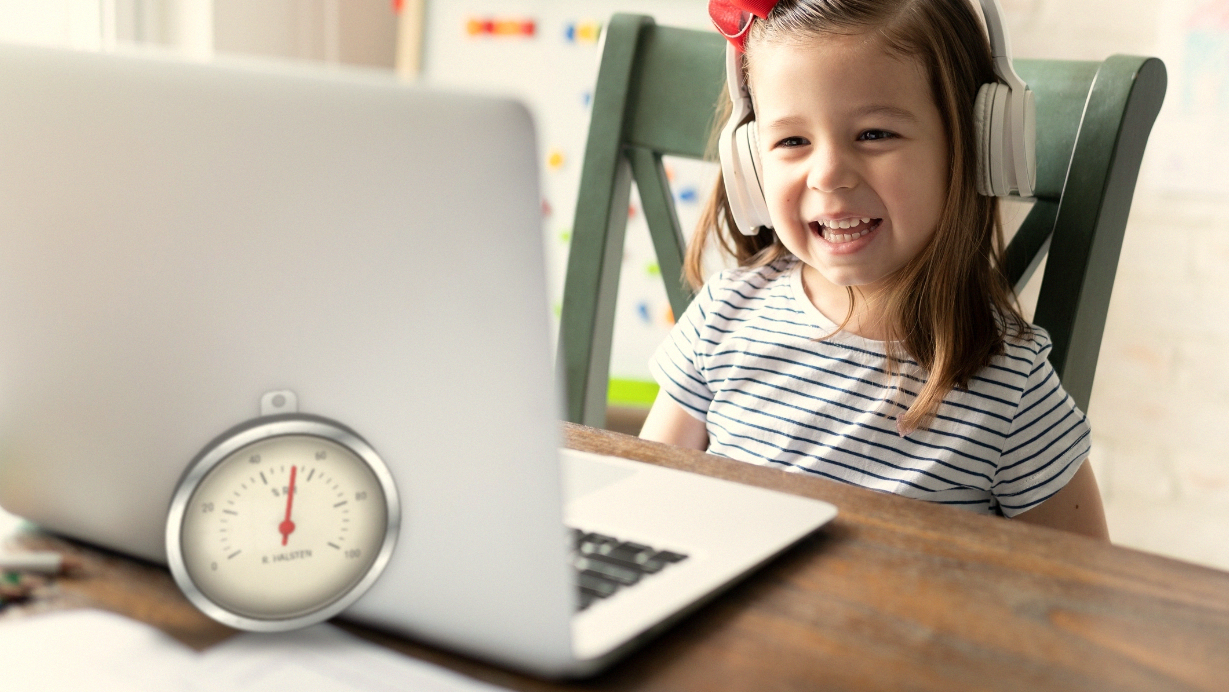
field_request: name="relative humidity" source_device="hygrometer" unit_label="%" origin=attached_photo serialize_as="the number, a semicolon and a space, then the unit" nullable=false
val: 52; %
